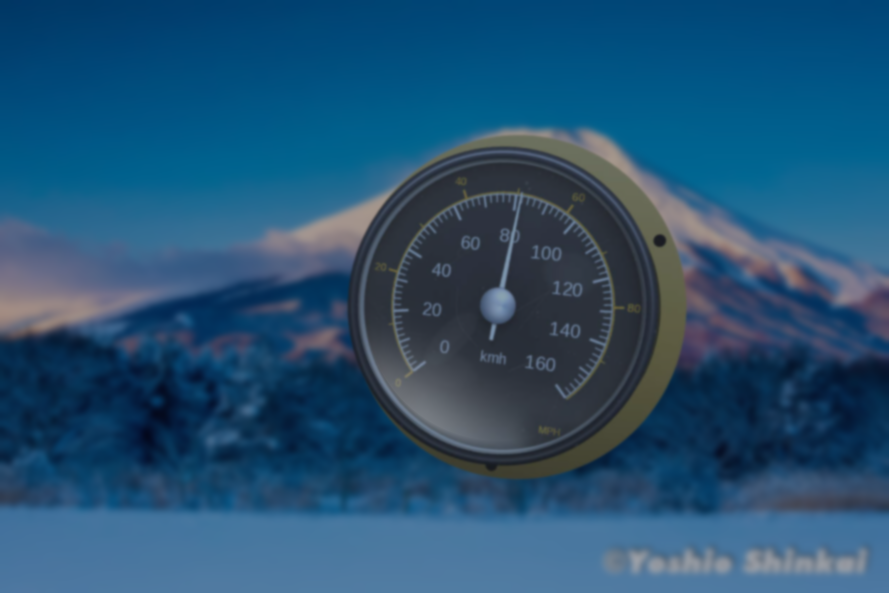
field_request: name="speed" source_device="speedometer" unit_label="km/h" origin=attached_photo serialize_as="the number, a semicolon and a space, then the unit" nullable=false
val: 82; km/h
